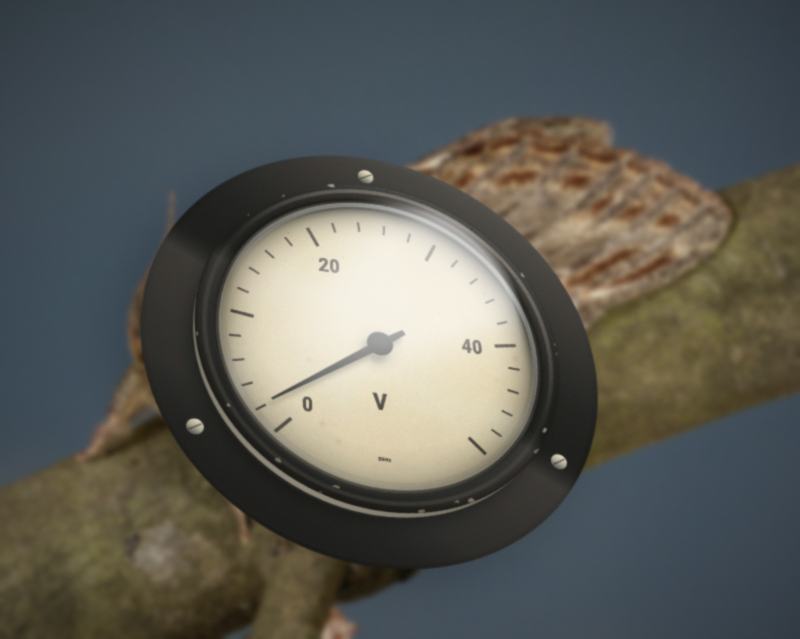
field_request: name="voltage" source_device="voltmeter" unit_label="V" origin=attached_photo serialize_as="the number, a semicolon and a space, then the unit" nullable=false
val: 2; V
